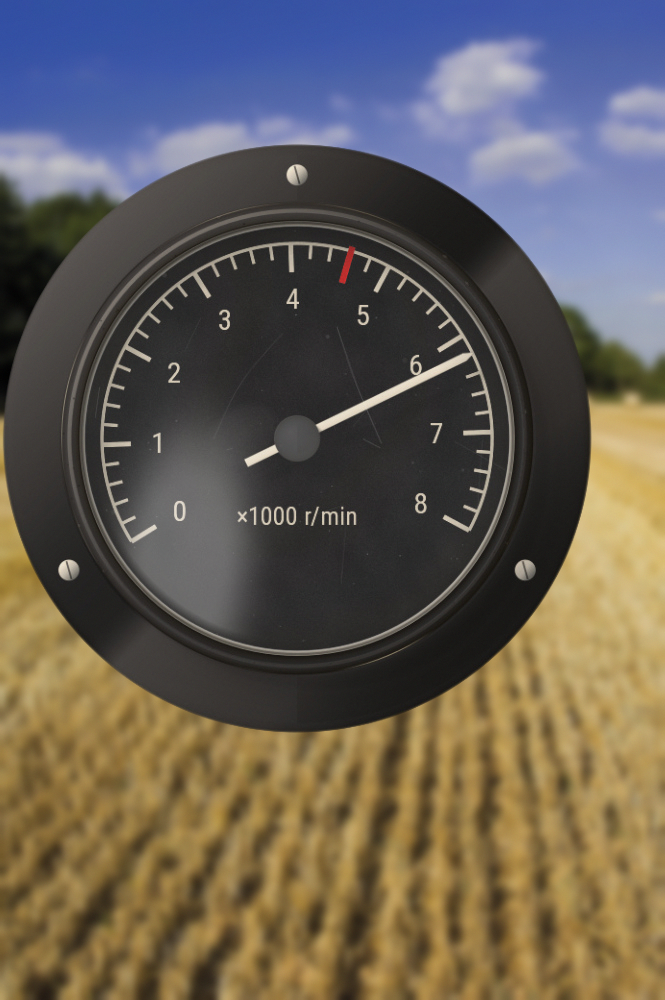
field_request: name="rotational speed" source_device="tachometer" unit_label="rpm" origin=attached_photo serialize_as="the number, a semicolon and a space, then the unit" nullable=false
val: 6200; rpm
